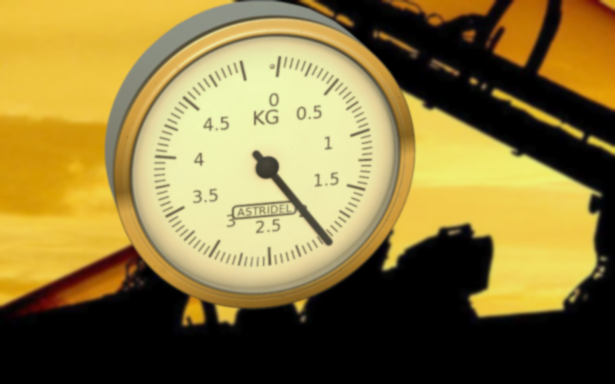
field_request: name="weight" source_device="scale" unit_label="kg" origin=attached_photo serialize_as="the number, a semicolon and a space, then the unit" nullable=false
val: 2; kg
